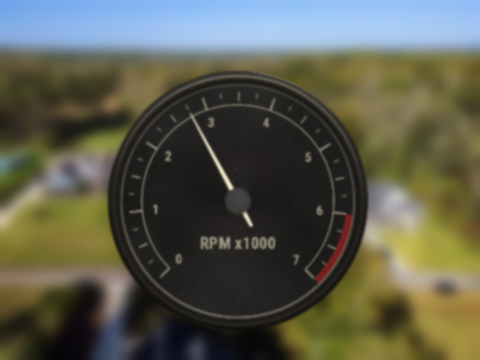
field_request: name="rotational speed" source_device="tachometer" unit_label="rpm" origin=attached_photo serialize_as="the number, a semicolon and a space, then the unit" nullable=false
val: 2750; rpm
